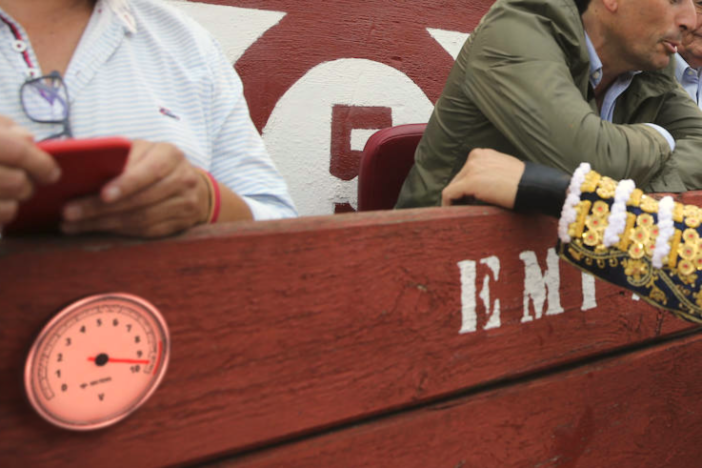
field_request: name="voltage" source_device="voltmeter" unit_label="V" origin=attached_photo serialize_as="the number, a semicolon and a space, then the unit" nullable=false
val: 9.5; V
